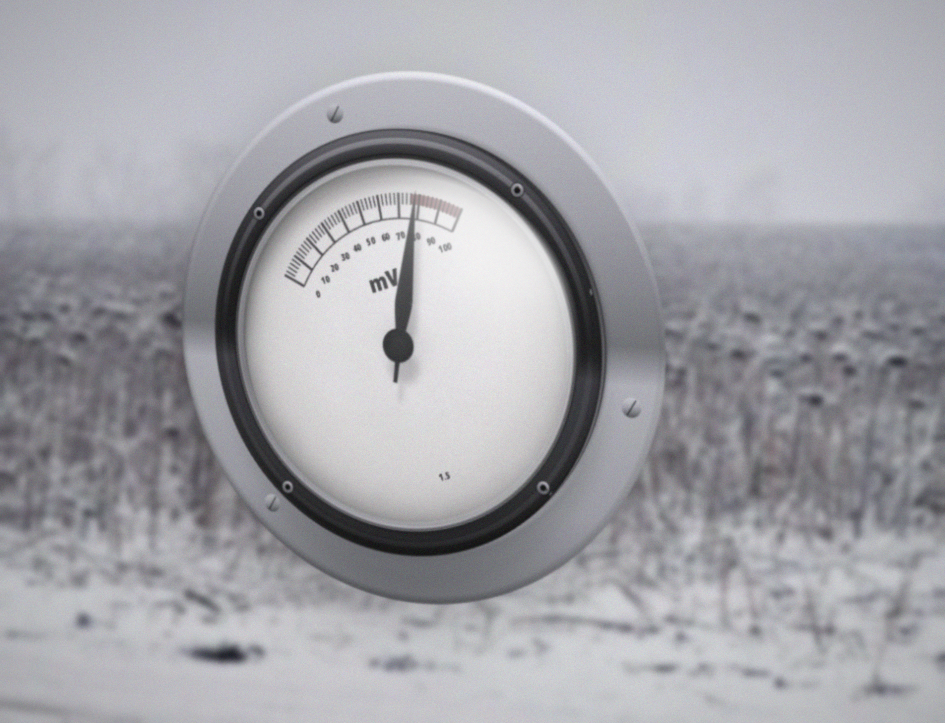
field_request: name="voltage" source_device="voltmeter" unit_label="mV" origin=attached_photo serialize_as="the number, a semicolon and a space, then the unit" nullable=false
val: 80; mV
